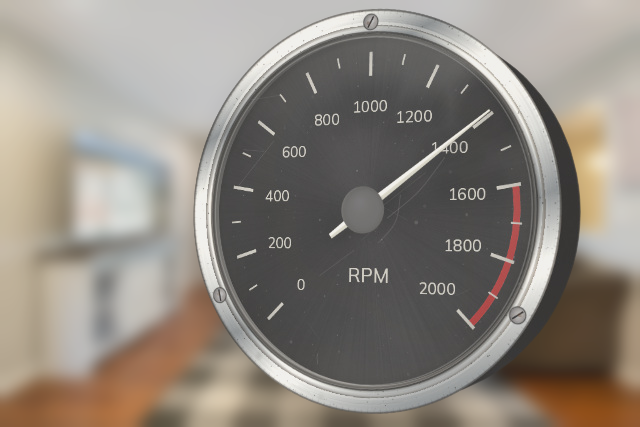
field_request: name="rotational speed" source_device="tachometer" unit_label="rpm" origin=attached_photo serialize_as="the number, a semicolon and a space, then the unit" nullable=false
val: 1400; rpm
